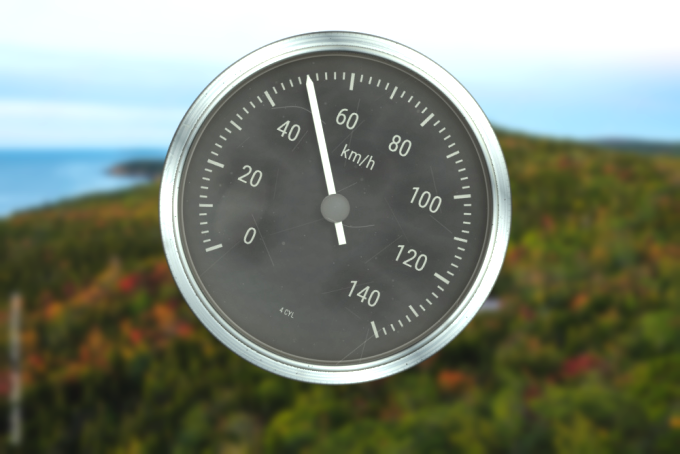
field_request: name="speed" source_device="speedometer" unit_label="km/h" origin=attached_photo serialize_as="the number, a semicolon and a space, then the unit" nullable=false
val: 50; km/h
